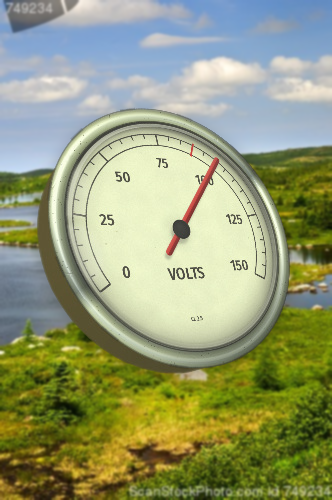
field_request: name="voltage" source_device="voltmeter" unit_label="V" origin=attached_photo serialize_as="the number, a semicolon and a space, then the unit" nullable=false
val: 100; V
